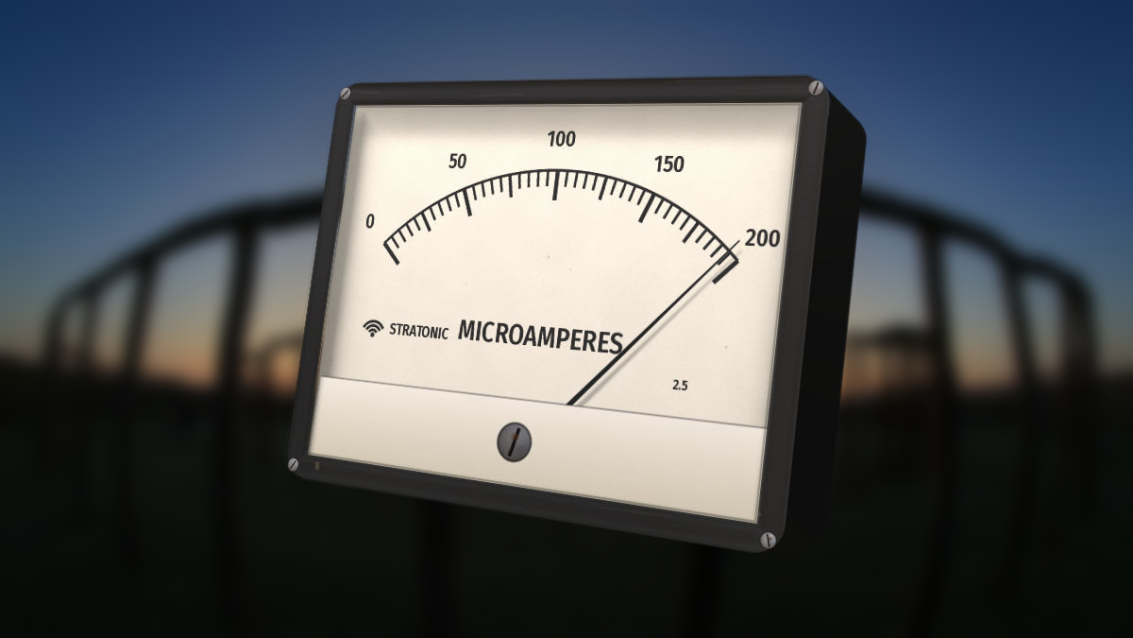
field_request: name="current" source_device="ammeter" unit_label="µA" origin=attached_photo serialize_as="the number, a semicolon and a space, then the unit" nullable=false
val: 195; µA
